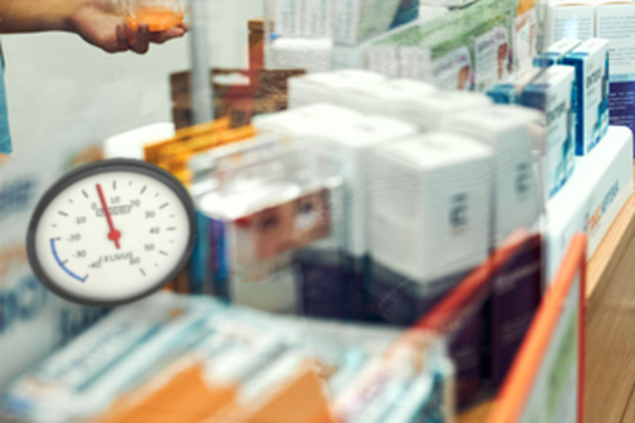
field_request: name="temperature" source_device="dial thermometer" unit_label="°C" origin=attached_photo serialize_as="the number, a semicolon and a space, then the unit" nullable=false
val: 5; °C
